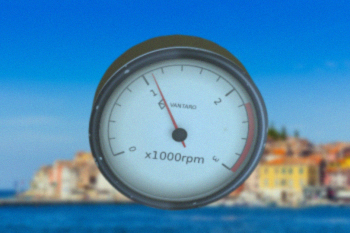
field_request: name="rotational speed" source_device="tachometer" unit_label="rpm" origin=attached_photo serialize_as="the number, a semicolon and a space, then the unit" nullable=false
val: 1100; rpm
